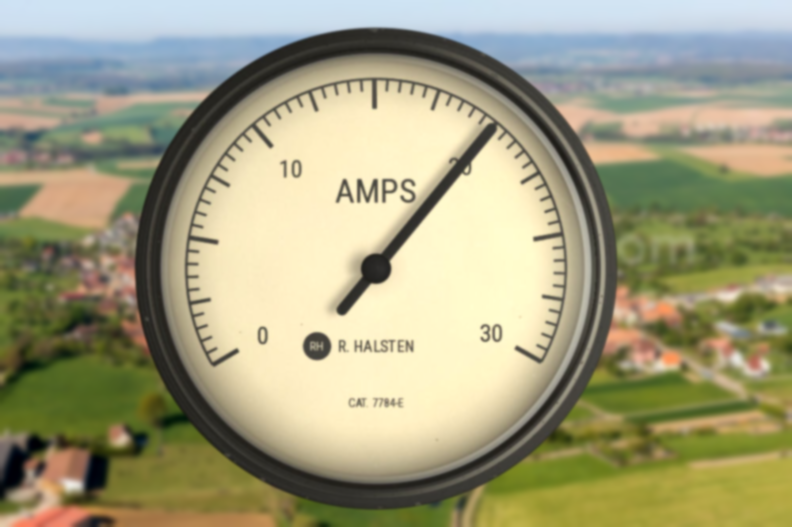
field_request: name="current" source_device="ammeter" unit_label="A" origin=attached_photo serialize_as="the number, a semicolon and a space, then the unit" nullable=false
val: 20; A
